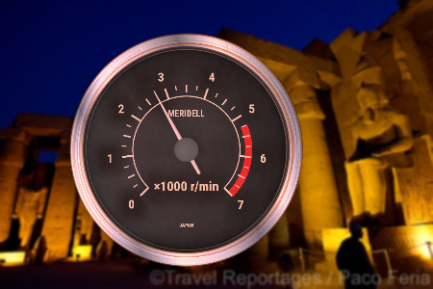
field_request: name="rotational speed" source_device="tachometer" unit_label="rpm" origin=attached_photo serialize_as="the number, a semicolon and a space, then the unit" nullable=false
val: 2750; rpm
